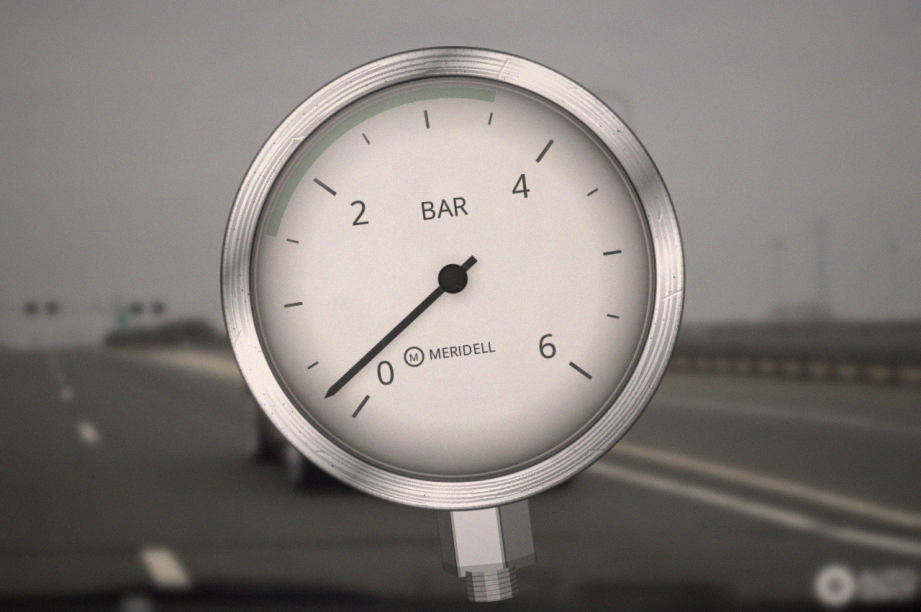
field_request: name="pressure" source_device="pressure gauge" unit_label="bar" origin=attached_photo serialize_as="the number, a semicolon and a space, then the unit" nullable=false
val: 0.25; bar
